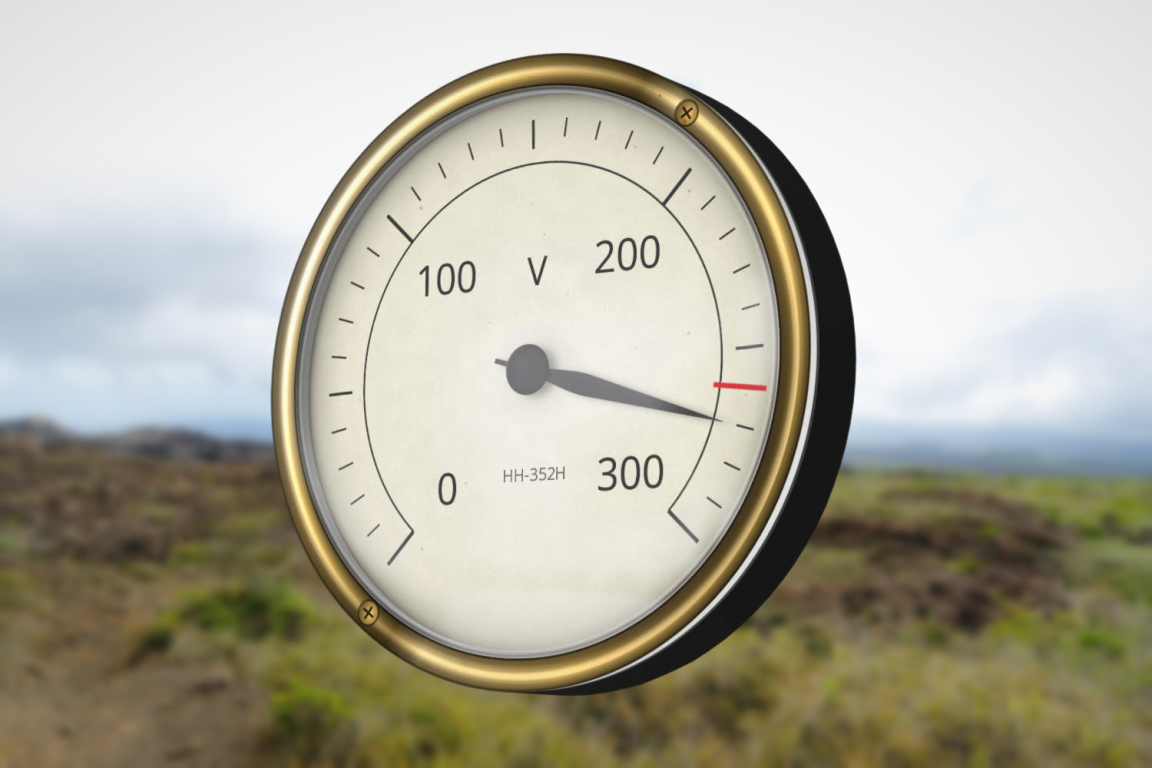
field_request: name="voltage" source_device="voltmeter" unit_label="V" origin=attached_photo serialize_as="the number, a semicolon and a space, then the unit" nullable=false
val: 270; V
